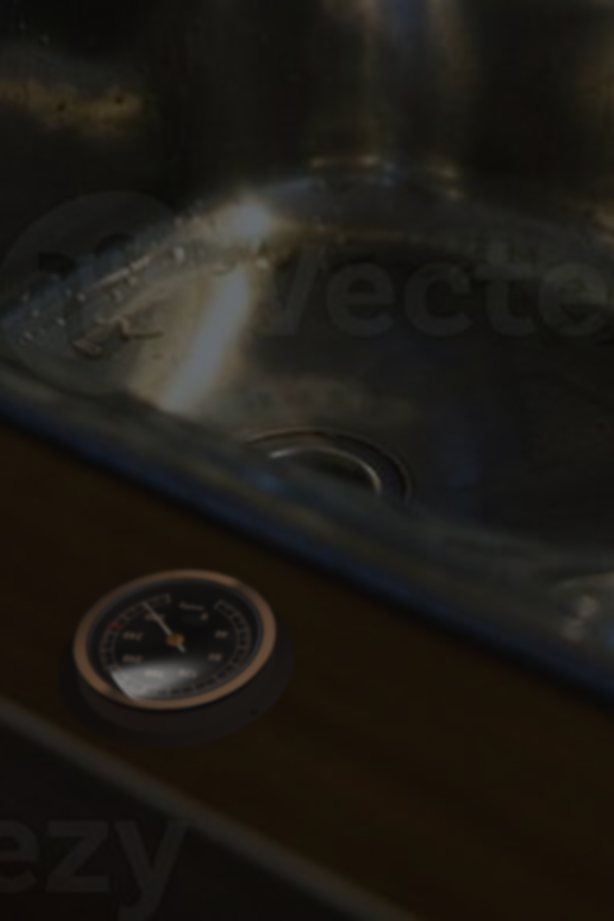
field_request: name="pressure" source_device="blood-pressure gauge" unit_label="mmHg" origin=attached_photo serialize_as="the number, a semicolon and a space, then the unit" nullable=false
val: 280; mmHg
